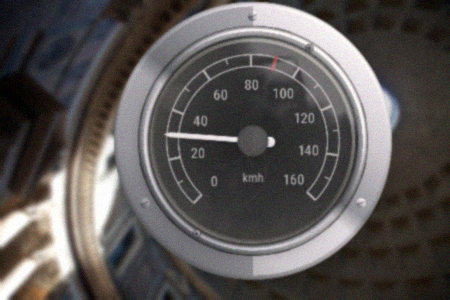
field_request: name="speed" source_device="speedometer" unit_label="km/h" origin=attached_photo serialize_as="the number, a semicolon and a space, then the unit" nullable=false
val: 30; km/h
